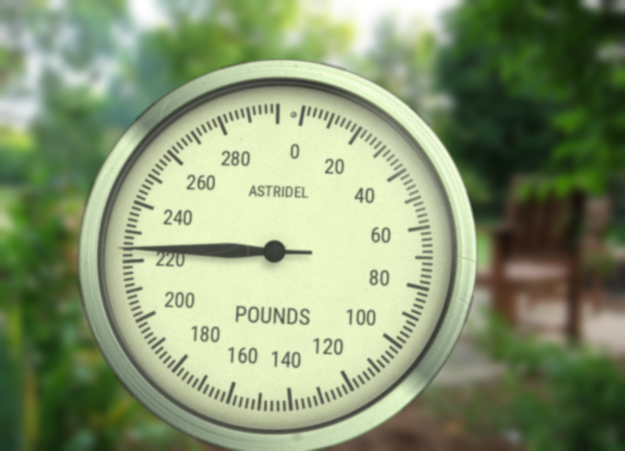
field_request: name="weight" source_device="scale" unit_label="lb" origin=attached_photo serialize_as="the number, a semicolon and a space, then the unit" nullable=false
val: 224; lb
